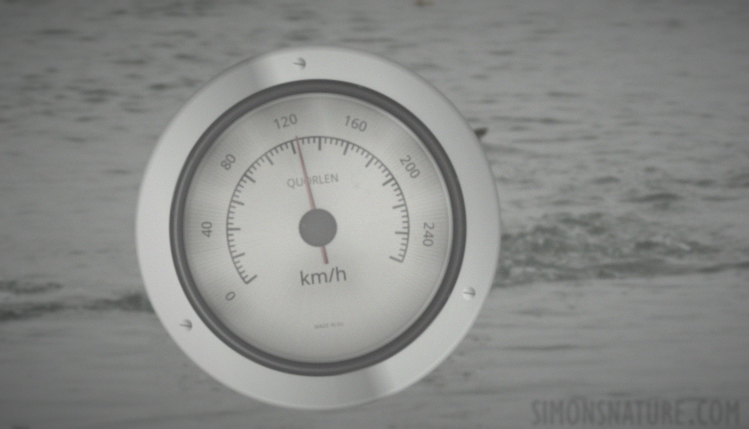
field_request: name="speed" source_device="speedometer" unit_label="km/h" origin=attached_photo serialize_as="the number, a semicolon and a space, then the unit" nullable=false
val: 124; km/h
